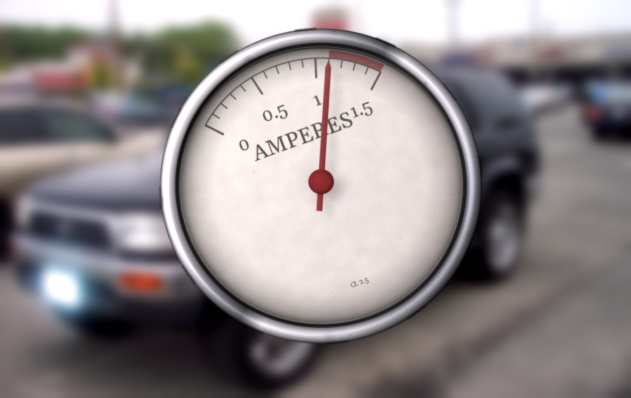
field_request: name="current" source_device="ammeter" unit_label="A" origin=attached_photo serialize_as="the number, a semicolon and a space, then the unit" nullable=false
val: 1.1; A
